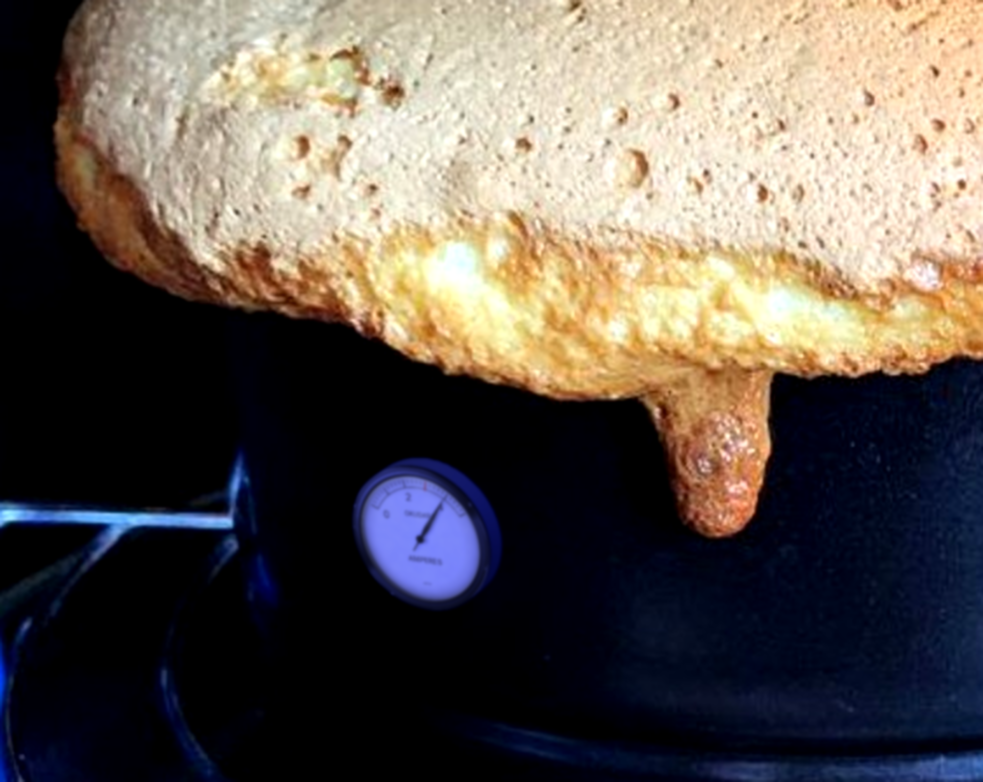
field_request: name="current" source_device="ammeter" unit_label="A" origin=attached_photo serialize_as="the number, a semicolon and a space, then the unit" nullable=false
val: 4; A
